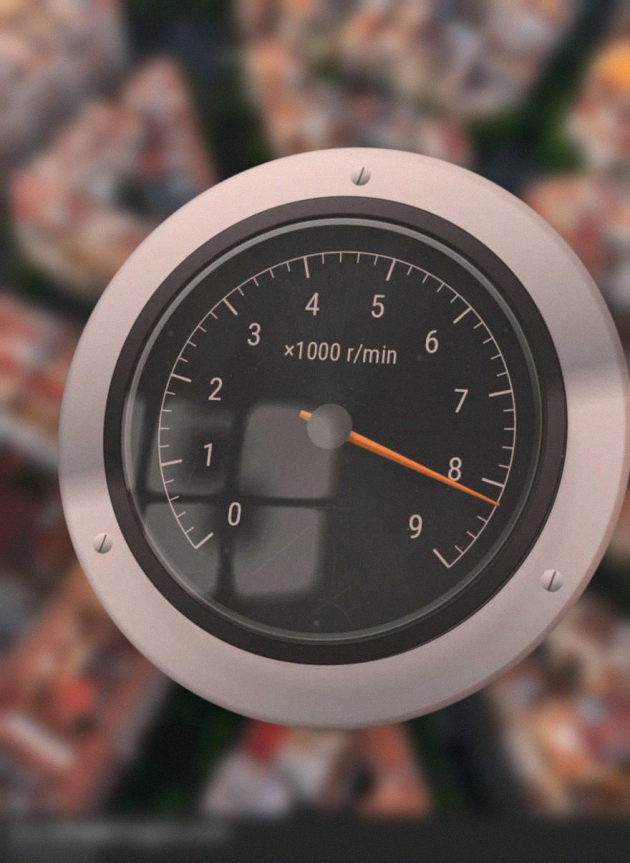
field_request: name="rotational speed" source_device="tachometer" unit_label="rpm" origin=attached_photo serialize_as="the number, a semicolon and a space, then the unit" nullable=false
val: 8200; rpm
